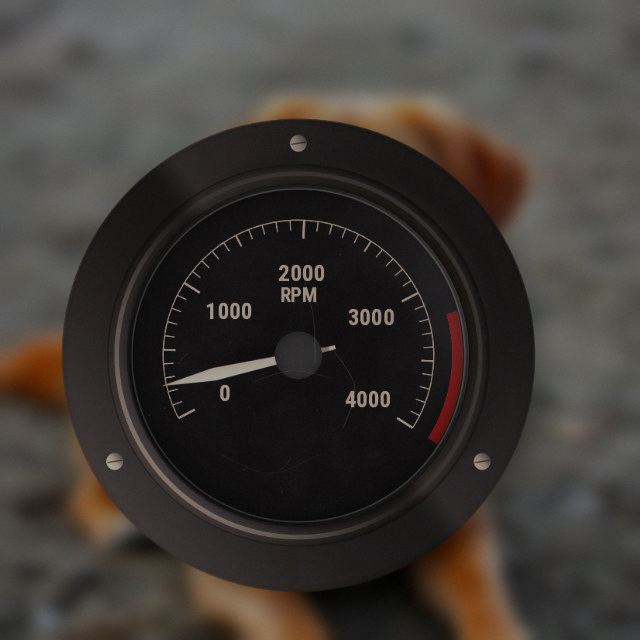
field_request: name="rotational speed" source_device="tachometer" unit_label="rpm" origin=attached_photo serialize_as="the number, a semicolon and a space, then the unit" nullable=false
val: 250; rpm
